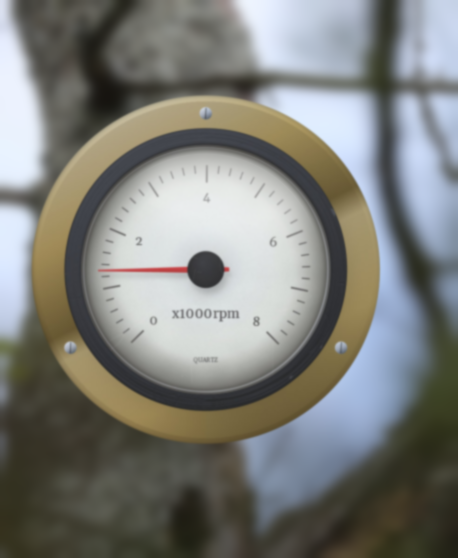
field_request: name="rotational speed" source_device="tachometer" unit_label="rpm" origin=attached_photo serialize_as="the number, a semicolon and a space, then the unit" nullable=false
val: 1300; rpm
